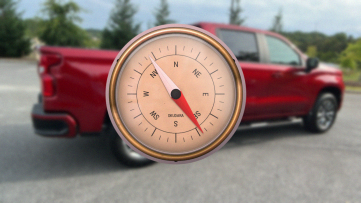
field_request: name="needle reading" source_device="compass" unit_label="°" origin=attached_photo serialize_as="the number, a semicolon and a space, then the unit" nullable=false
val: 145; °
